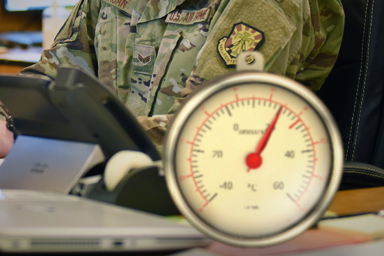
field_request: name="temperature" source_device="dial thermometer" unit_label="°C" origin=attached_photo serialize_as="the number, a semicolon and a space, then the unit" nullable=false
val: 20; °C
